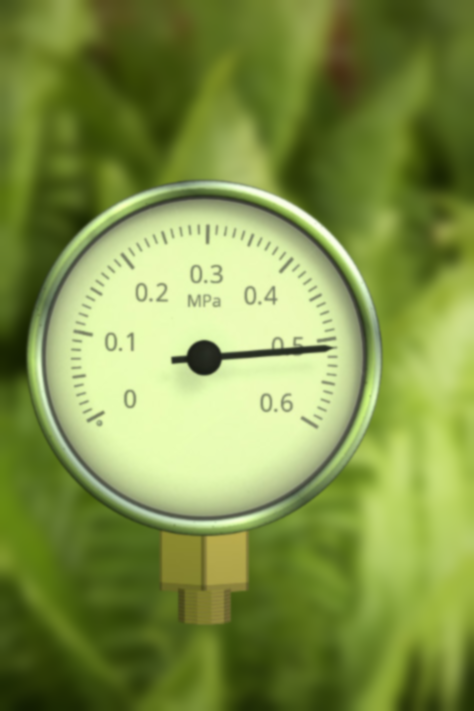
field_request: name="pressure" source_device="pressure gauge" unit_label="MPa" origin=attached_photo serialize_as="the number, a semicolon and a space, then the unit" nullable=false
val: 0.51; MPa
